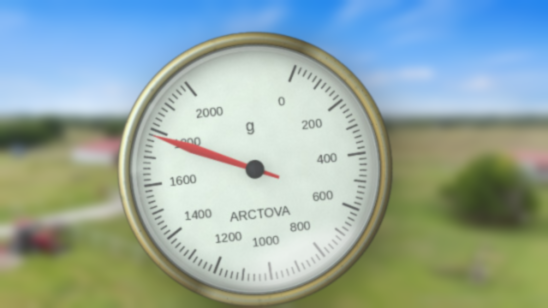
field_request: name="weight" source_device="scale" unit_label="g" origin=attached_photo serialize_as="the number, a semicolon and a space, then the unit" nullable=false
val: 1780; g
